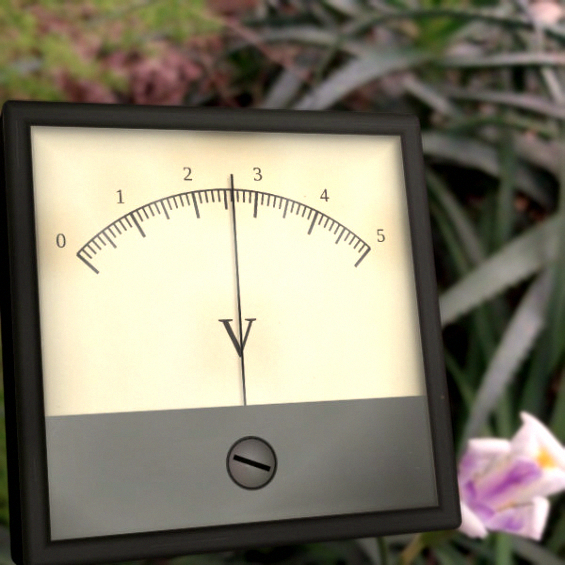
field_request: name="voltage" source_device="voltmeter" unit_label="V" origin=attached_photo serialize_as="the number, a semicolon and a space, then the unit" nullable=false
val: 2.6; V
